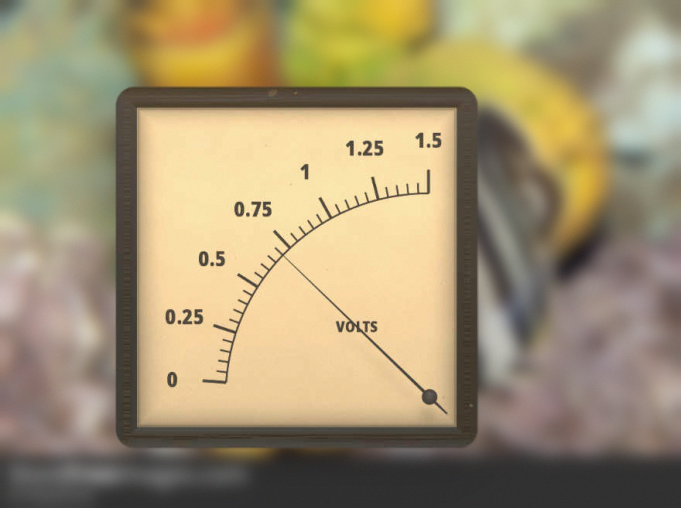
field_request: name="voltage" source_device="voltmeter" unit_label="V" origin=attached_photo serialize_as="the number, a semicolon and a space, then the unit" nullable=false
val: 0.7; V
